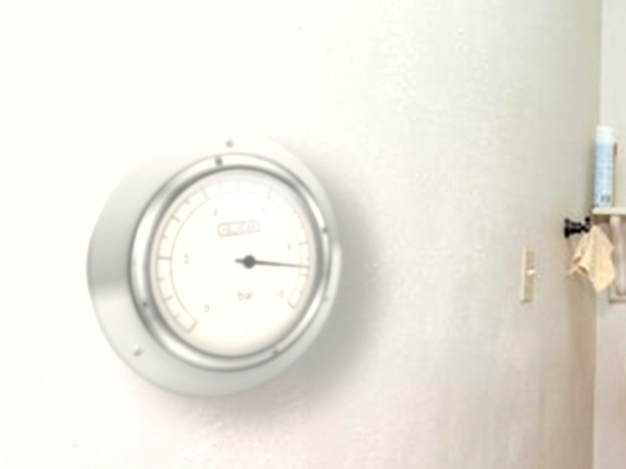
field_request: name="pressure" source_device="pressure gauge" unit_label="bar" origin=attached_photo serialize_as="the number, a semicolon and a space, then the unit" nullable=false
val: 8.75; bar
